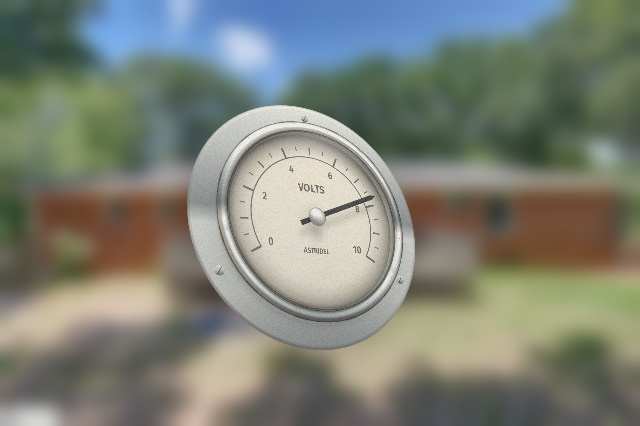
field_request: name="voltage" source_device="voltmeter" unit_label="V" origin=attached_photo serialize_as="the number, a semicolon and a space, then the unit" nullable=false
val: 7.75; V
